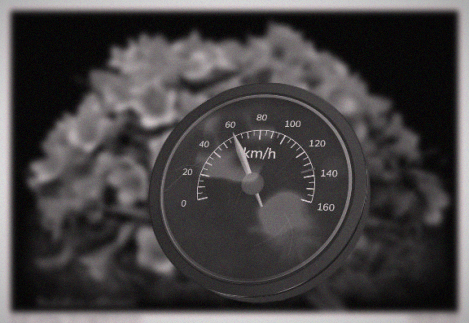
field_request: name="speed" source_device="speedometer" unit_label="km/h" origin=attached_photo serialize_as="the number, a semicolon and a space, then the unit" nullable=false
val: 60; km/h
